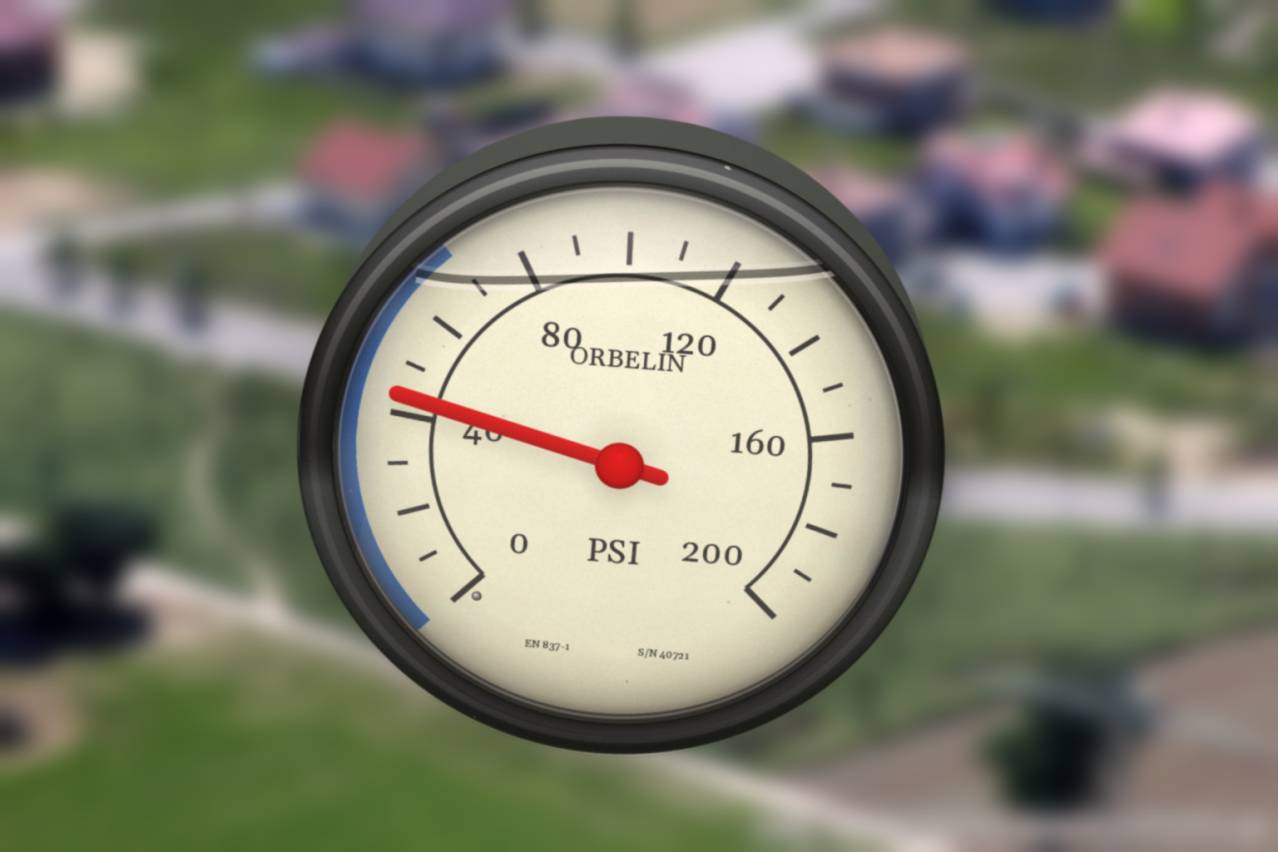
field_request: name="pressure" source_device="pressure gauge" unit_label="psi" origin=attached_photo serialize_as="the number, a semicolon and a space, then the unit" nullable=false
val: 45; psi
